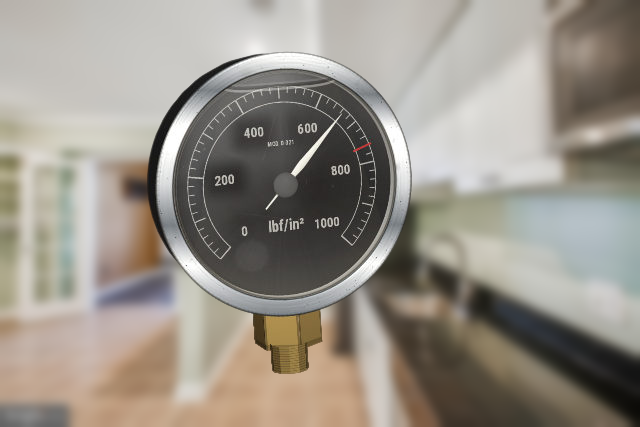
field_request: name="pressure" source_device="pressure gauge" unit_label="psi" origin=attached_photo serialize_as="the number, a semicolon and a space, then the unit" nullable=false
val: 660; psi
